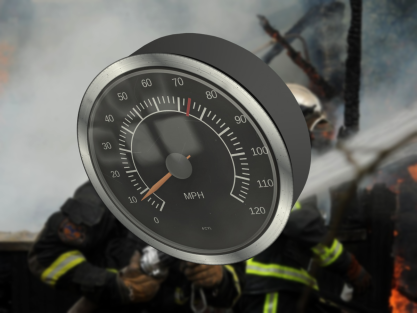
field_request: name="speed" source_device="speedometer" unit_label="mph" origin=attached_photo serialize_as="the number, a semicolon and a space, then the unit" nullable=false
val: 8; mph
